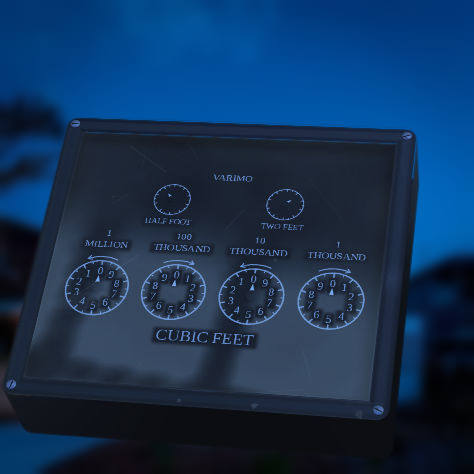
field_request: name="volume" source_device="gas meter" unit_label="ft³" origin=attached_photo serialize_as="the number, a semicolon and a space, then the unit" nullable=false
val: 0; ft³
